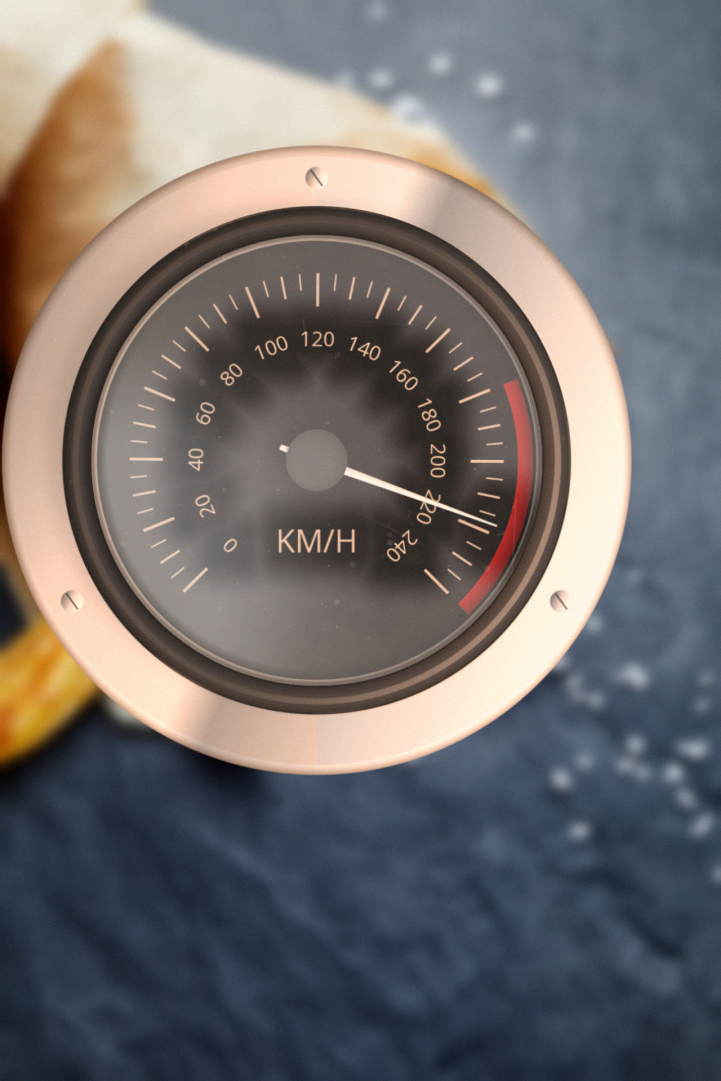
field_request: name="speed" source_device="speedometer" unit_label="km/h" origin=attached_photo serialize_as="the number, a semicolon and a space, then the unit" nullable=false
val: 217.5; km/h
